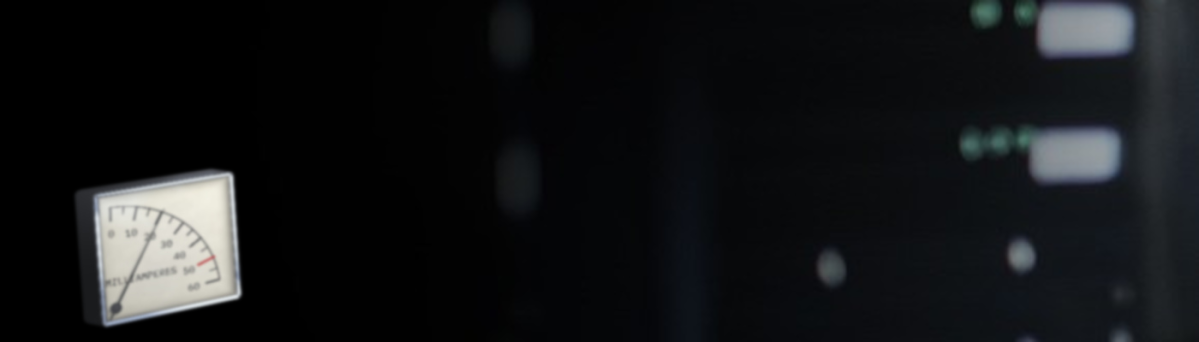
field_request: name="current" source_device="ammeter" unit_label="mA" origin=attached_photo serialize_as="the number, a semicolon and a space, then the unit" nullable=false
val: 20; mA
